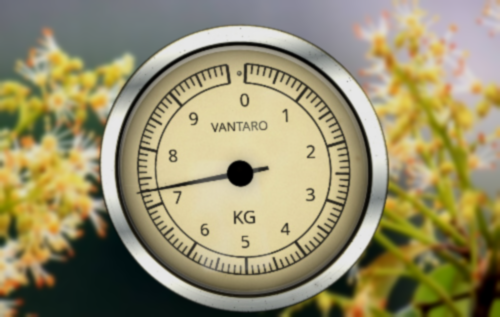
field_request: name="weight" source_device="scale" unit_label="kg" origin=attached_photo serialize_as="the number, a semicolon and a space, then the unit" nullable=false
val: 7.3; kg
